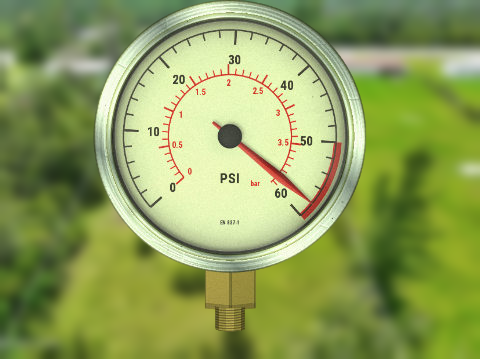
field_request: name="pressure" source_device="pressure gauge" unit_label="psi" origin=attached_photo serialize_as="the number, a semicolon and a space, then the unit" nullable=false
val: 58; psi
